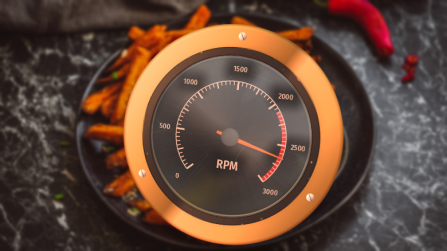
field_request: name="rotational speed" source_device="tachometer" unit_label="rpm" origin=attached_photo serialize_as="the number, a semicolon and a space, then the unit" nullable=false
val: 2650; rpm
